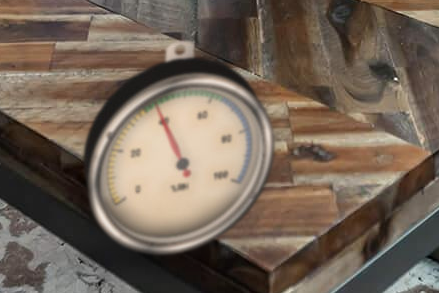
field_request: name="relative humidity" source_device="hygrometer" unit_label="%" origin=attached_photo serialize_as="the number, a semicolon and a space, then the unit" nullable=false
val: 40; %
